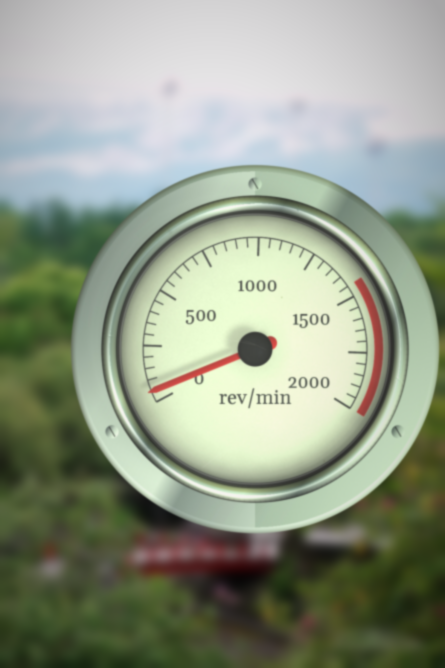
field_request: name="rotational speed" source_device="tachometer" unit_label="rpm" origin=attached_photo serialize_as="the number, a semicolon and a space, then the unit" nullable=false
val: 50; rpm
